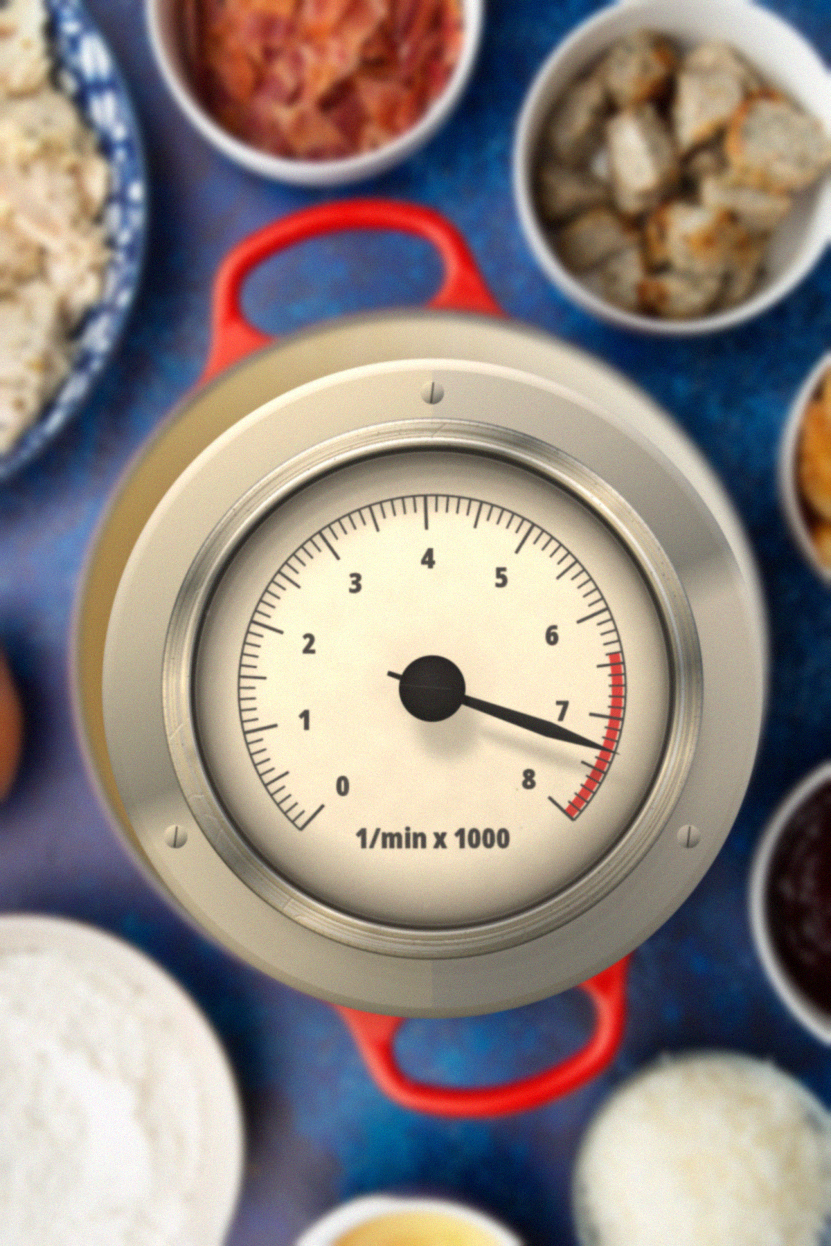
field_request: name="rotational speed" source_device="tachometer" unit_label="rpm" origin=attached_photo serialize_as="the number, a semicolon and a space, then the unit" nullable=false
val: 7300; rpm
